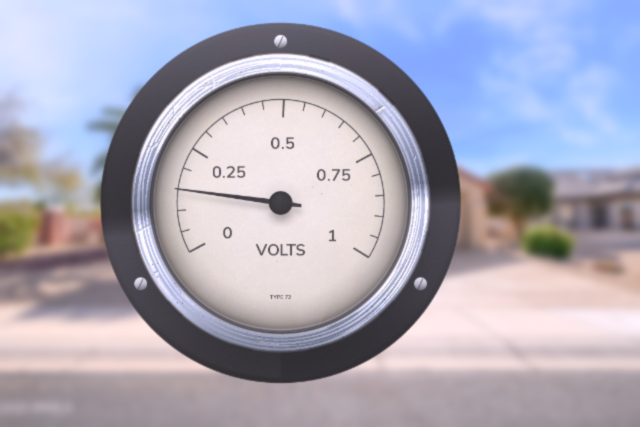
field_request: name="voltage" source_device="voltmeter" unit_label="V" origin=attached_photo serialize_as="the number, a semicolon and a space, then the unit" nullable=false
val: 0.15; V
